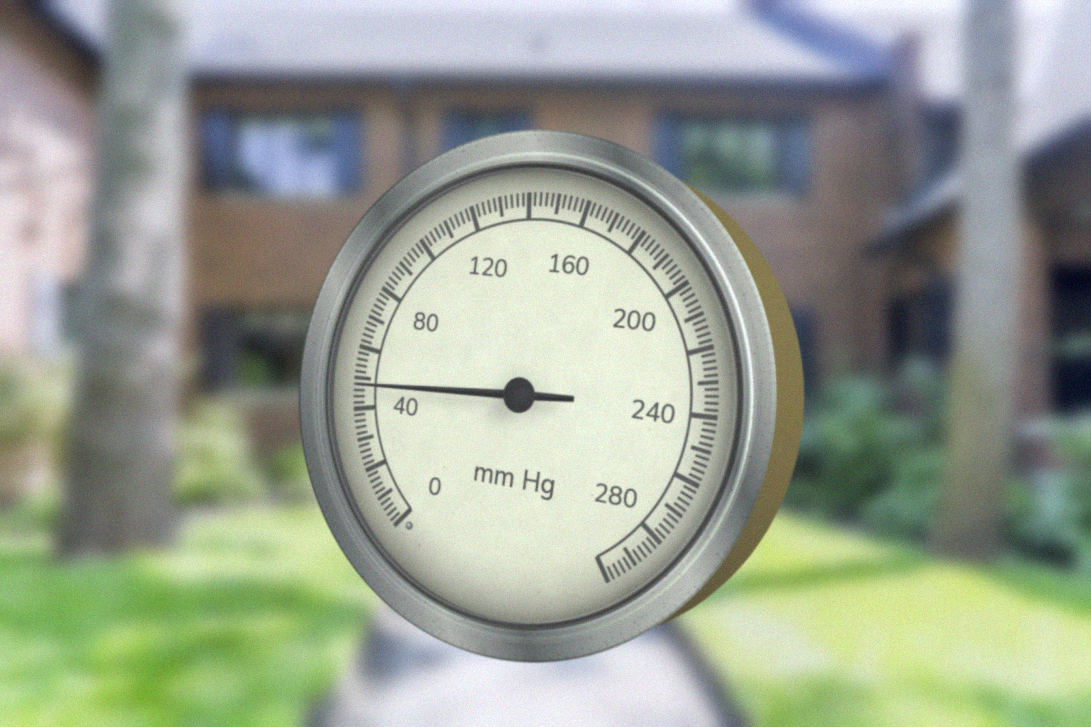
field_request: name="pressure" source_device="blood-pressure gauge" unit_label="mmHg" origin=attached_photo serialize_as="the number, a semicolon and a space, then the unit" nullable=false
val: 48; mmHg
